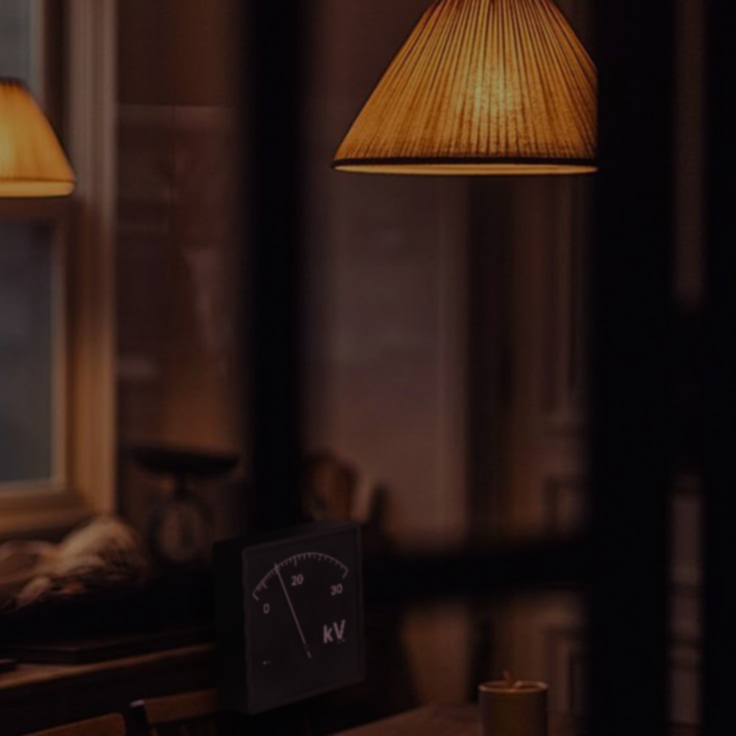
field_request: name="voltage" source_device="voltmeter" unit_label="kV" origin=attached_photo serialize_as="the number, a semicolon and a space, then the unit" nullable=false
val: 15; kV
